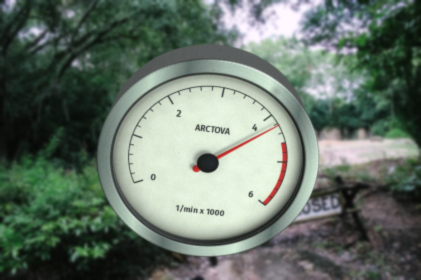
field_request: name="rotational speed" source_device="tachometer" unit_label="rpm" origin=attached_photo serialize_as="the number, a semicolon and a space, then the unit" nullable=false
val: 4200; rpm
